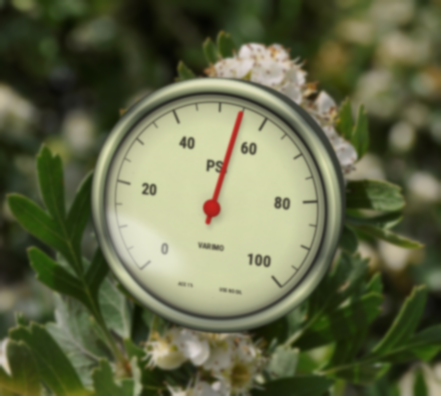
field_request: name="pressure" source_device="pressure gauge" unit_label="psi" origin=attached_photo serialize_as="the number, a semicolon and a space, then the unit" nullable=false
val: 55; psi
